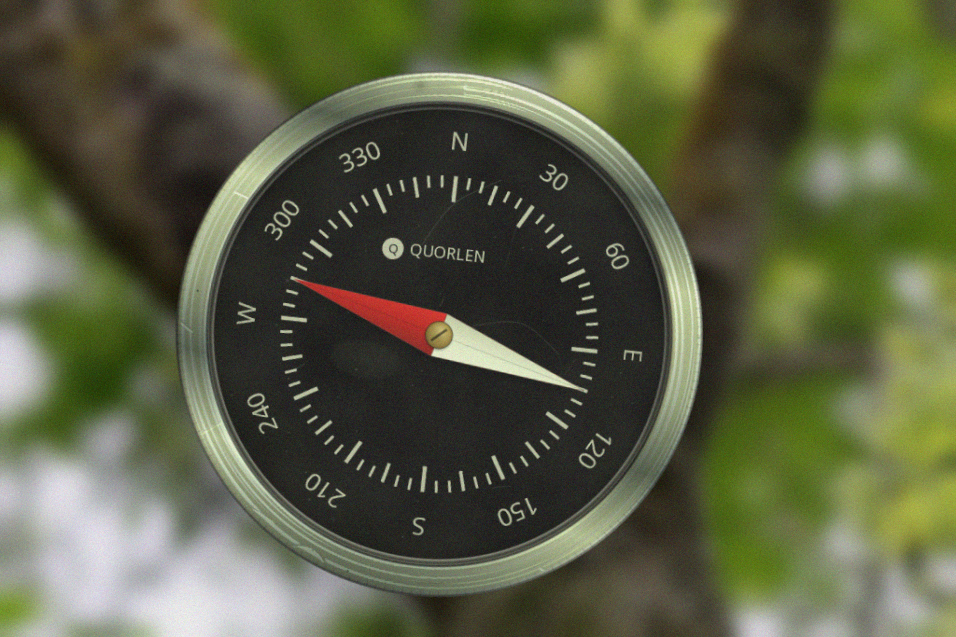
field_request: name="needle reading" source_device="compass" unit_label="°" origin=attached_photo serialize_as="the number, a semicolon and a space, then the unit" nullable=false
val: 285; °
